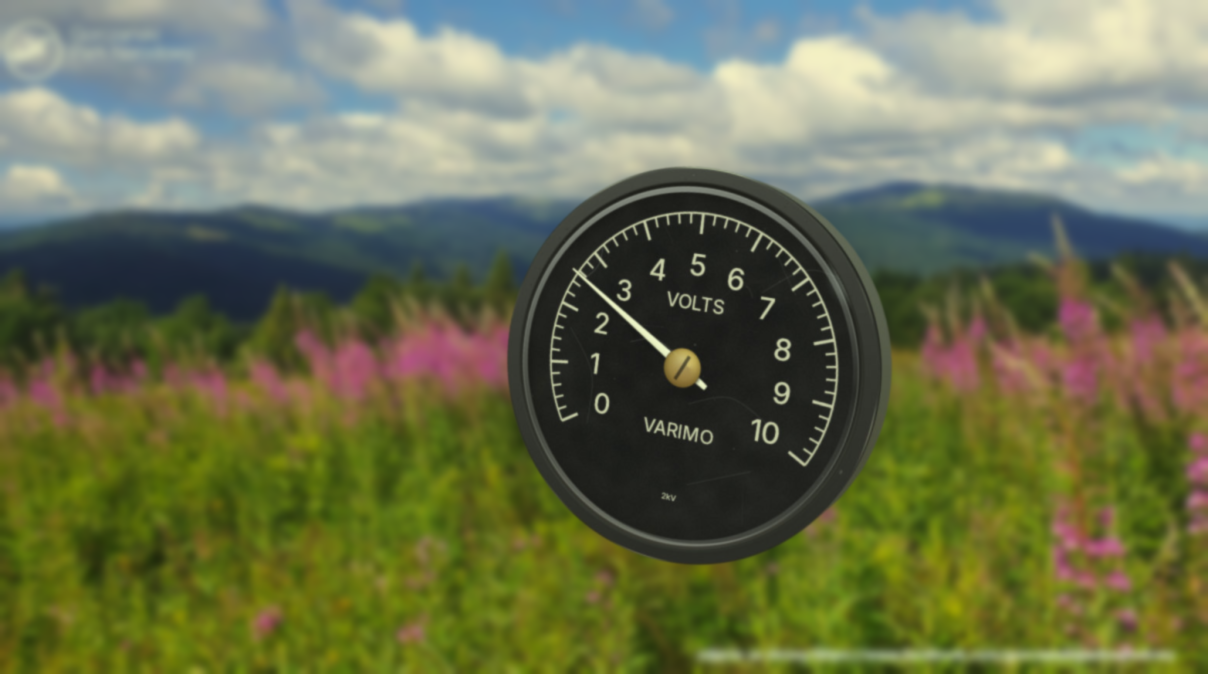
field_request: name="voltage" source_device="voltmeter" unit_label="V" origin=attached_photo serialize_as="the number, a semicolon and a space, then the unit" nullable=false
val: 2.6; V
